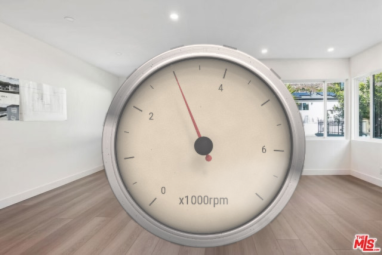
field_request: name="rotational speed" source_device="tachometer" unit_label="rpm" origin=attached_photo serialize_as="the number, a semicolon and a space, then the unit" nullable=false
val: 3000; rpm
